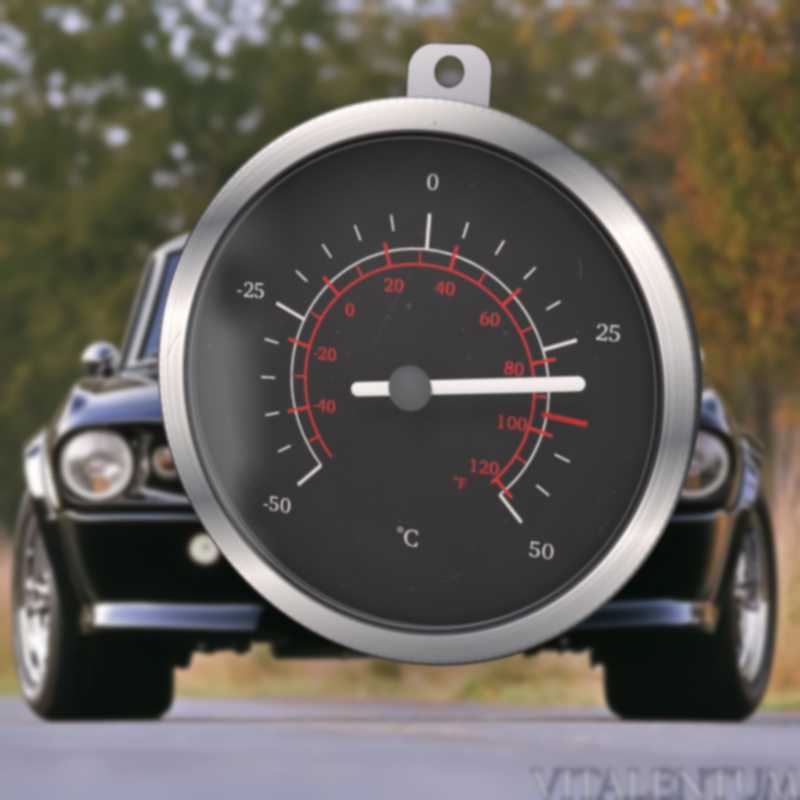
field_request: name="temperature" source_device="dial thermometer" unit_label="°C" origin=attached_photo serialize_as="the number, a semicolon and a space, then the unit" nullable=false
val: 30; °C
